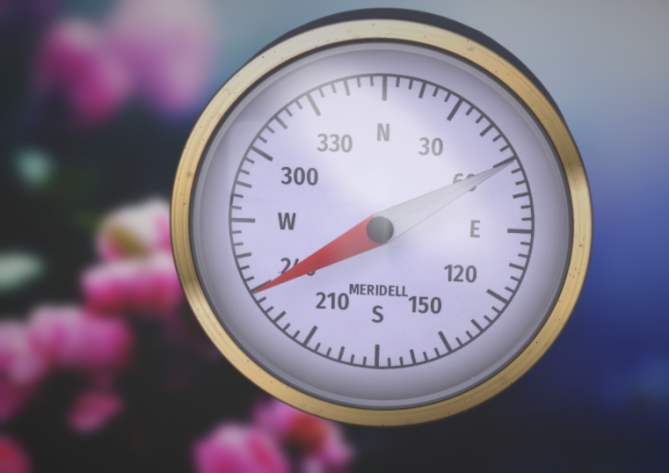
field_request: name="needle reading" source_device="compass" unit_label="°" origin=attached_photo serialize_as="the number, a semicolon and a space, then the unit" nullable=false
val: 240; °
